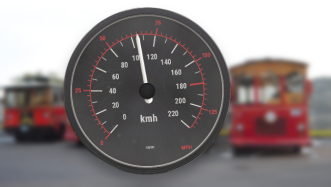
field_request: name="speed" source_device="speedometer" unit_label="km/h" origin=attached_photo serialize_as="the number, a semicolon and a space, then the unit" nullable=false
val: 105; km/h
